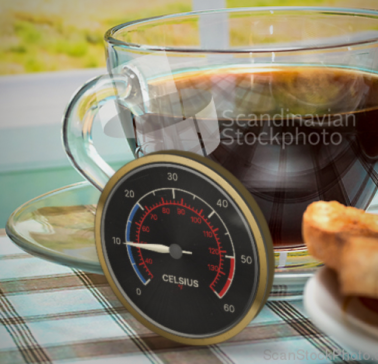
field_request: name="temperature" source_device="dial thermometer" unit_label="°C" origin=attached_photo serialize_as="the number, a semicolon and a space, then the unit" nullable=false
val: 10; °C
